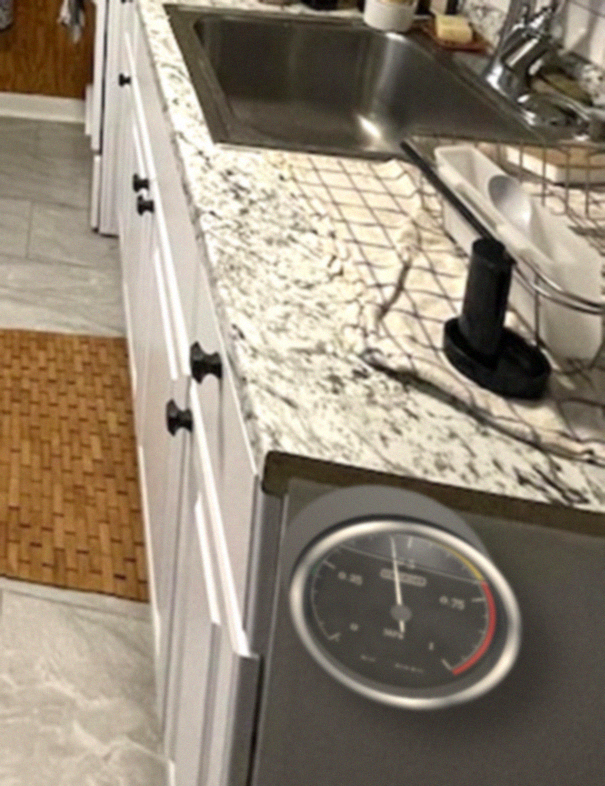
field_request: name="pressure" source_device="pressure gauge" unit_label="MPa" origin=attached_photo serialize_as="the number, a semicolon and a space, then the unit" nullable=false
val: 0.45; MPa
